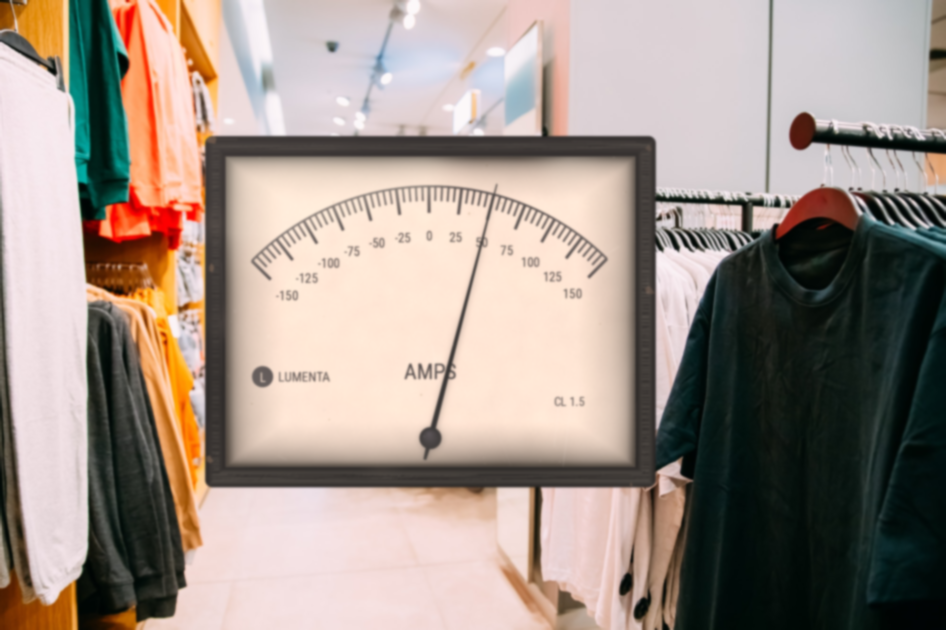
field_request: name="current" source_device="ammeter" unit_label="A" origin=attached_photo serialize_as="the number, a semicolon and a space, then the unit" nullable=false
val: 50; A
